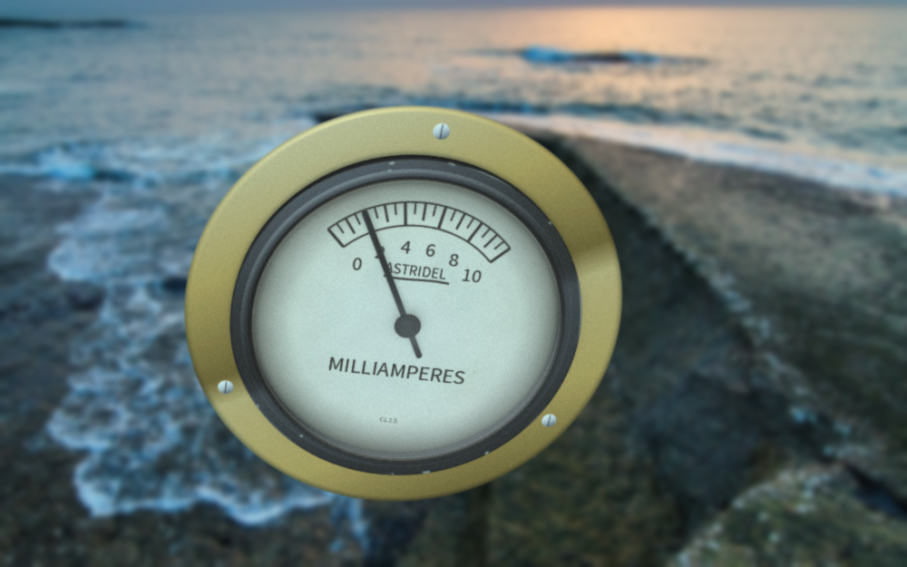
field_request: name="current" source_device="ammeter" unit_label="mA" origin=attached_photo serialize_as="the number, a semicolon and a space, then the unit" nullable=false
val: 2; mA
